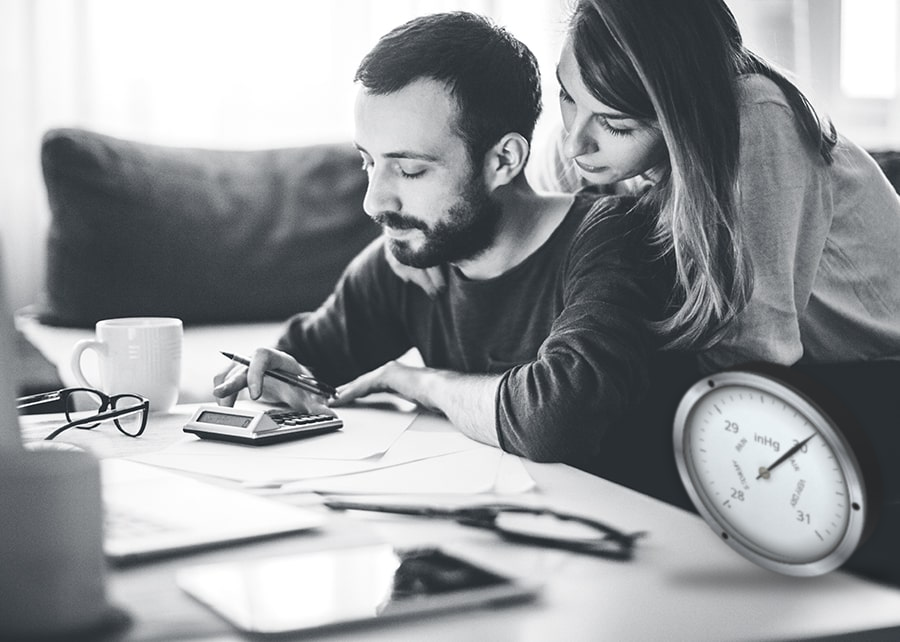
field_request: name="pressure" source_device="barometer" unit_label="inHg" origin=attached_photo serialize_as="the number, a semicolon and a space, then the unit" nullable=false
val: 30; inHg
